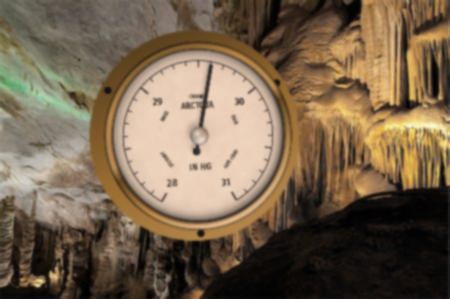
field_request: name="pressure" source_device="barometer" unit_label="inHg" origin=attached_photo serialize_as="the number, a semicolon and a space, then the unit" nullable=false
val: 29.6; inHg
